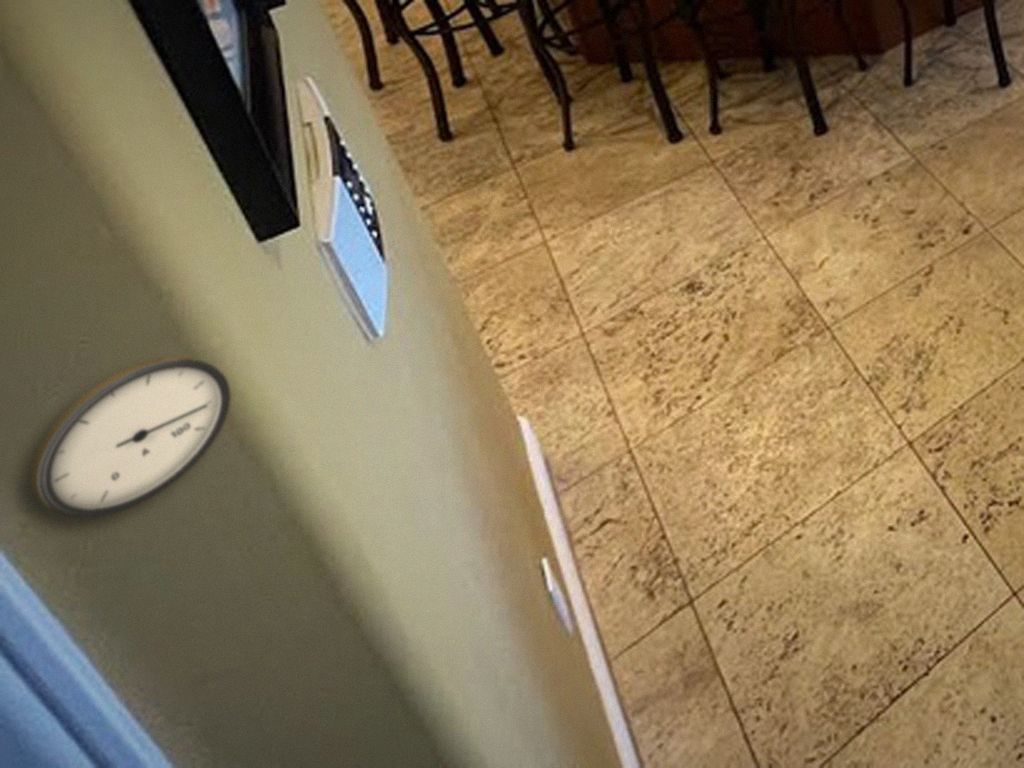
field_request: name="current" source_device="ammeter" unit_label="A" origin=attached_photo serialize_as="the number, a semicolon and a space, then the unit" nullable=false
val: 90; A
